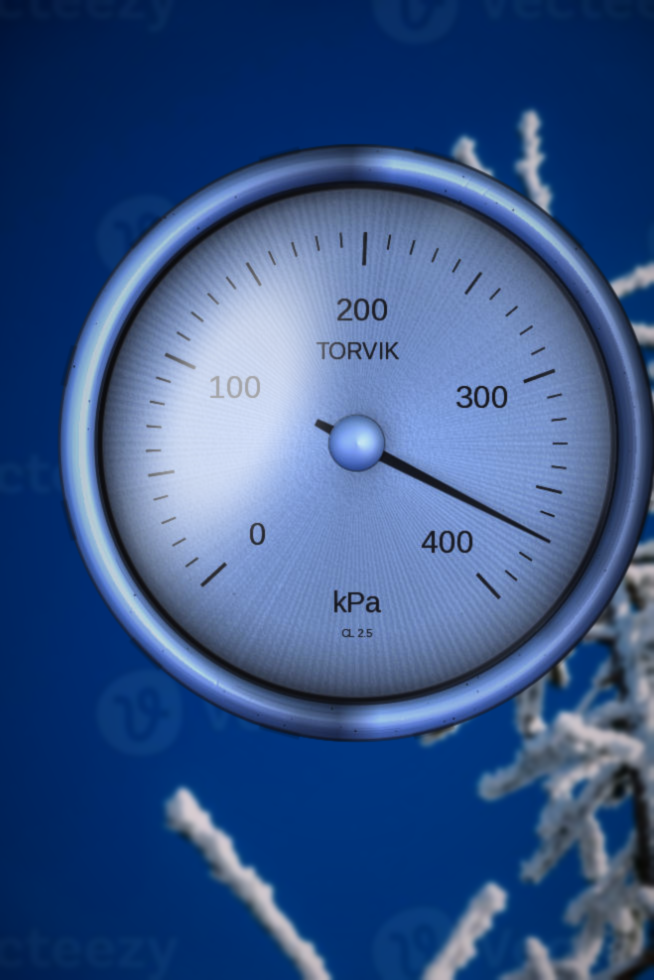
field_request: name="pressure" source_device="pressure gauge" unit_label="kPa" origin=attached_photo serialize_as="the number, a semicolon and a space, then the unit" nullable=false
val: 370; kPa
